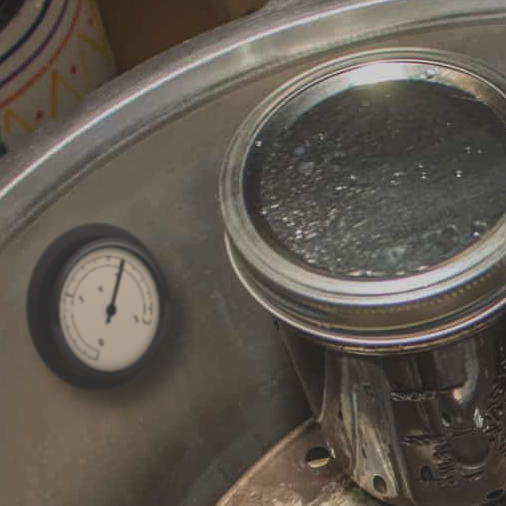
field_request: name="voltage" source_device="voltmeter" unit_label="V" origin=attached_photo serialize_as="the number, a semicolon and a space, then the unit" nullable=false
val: 2; V
